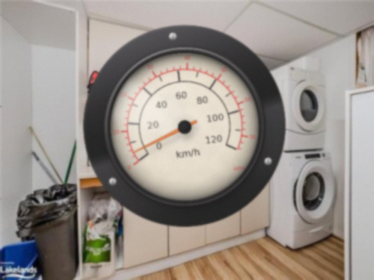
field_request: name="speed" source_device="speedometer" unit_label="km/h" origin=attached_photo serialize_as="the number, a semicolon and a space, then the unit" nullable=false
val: 5; km/h
